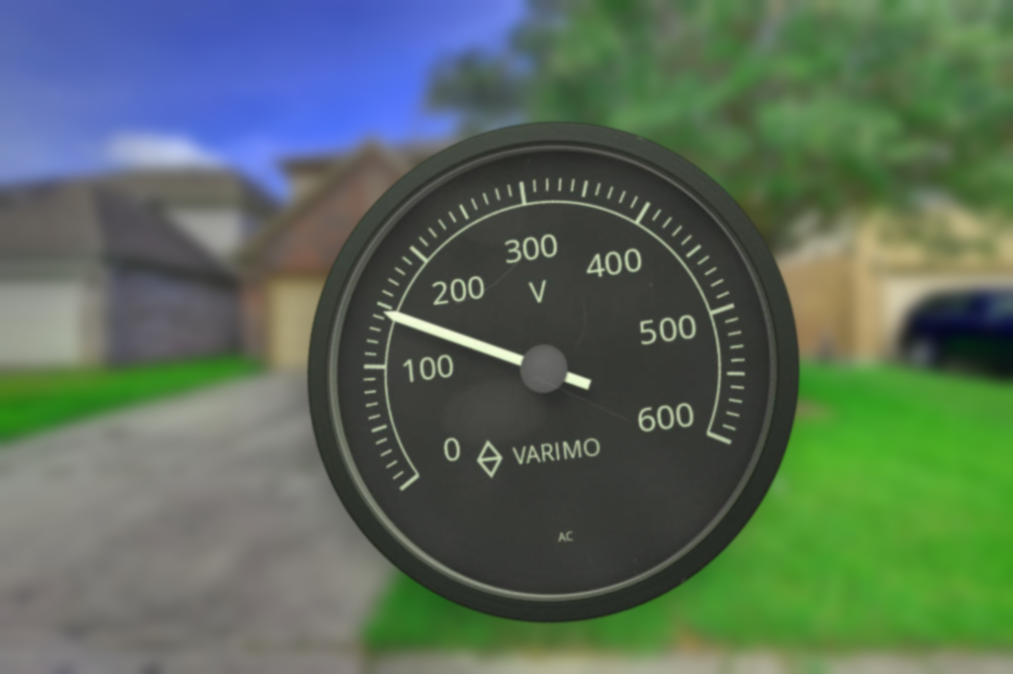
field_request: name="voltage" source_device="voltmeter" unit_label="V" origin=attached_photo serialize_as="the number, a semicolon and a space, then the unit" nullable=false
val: 145; V
